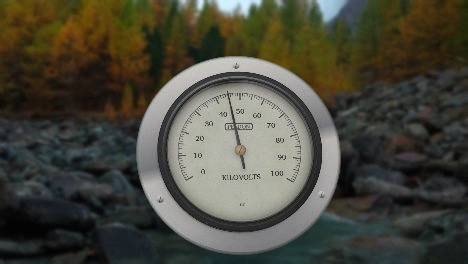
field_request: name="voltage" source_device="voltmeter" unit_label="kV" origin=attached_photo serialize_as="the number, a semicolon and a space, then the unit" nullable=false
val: 45; kV
